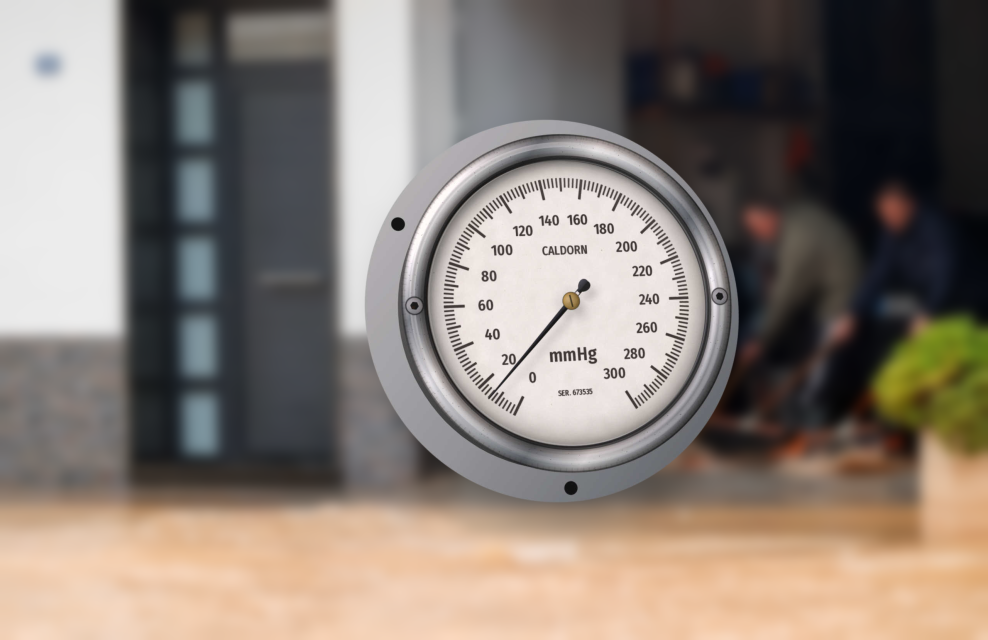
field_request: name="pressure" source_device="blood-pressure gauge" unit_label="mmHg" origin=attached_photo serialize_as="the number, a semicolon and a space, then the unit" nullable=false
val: 14; mmHg
